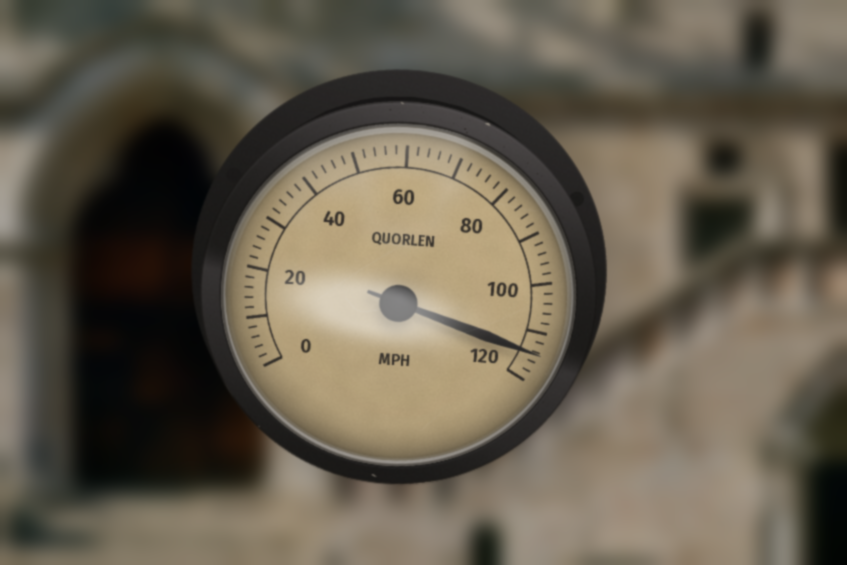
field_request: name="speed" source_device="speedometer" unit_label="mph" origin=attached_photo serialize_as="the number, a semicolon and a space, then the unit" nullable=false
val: 114; mph
